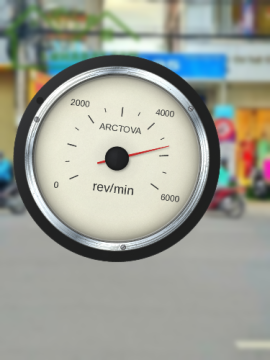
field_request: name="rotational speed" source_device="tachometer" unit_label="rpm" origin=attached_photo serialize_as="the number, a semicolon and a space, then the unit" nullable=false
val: 4750; rpm
